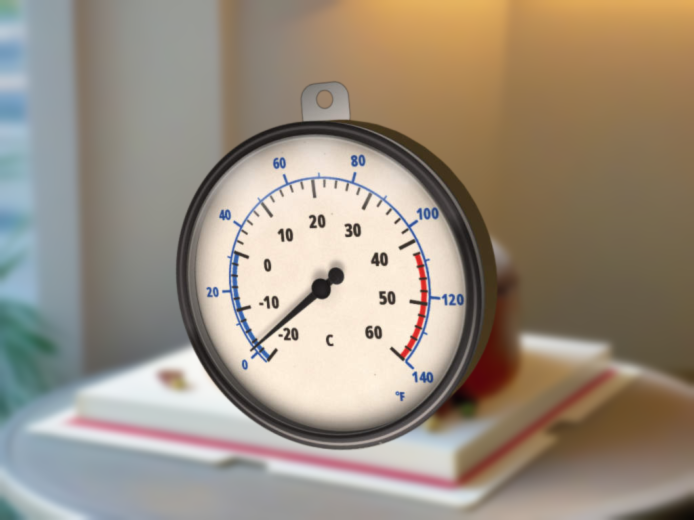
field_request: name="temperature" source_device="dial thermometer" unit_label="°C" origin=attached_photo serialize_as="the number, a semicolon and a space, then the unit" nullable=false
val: -17; °C
